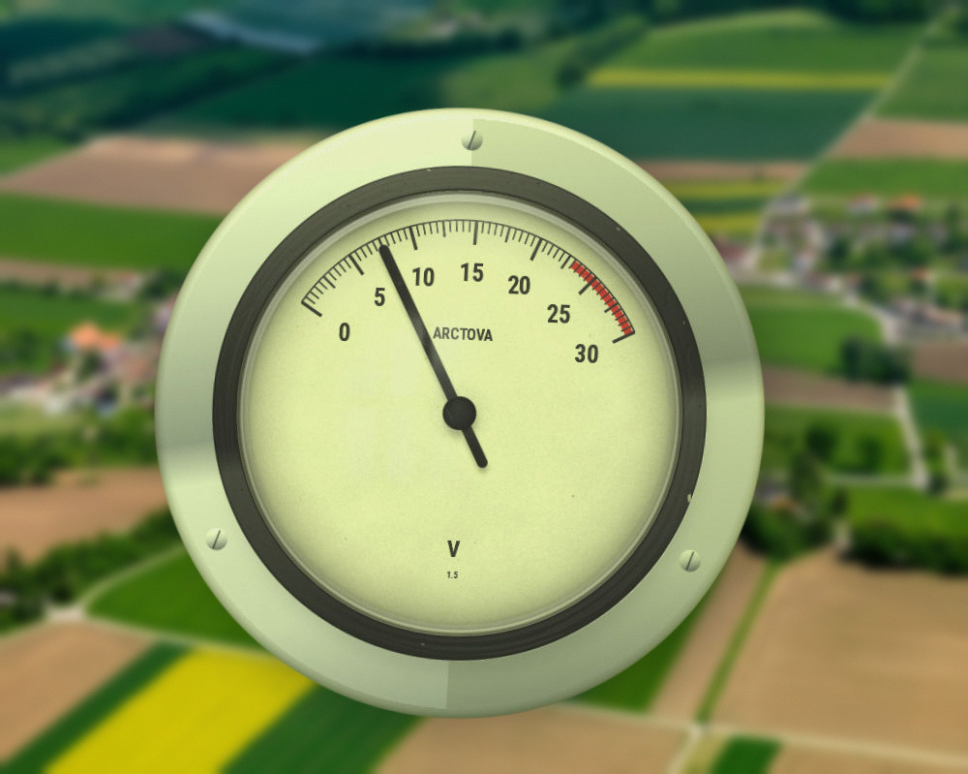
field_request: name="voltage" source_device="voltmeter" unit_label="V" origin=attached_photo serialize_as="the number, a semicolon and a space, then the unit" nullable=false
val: 7.5; V
